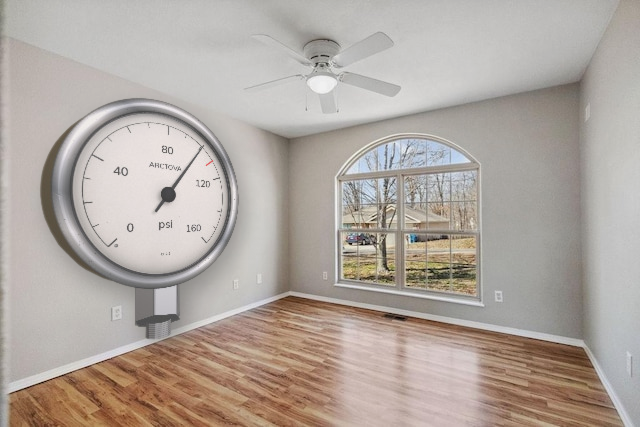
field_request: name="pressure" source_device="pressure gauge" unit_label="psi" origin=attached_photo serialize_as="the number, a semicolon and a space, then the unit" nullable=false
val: 100; psi
